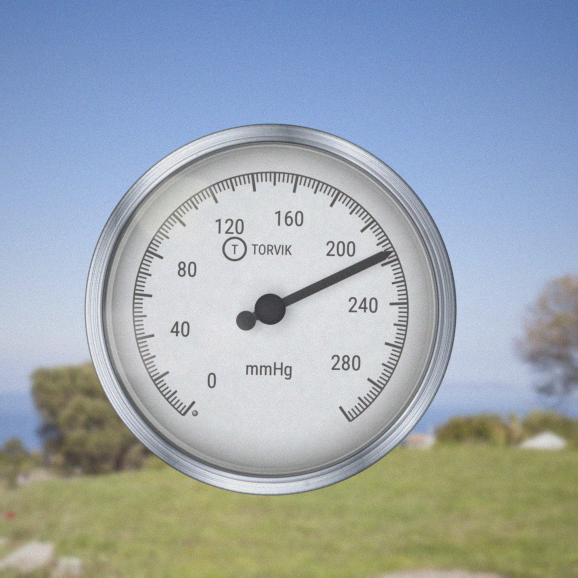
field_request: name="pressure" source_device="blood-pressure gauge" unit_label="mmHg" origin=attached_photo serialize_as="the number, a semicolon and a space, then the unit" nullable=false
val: 216; mmHg
